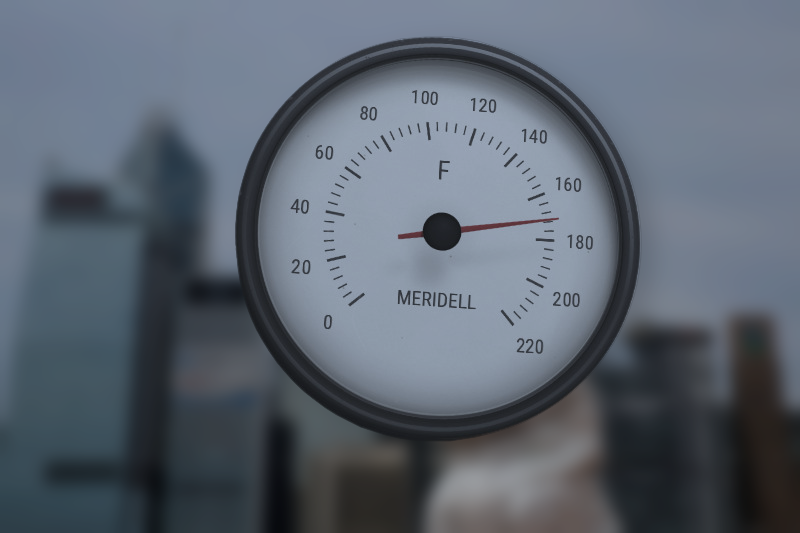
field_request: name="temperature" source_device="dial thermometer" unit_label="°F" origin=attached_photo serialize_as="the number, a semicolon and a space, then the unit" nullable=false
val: 172; °F
